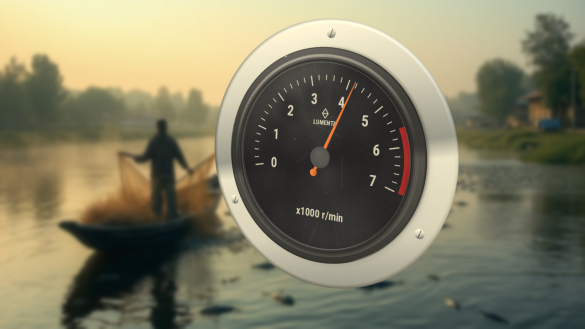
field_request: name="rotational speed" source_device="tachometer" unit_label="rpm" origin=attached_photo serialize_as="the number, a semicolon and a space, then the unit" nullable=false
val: 4200; rpm
